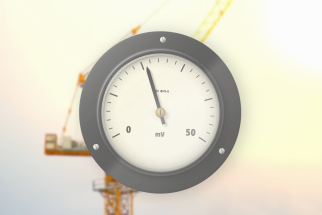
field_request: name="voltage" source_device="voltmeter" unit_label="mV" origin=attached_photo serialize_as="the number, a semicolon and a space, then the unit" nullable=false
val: 21; mV
